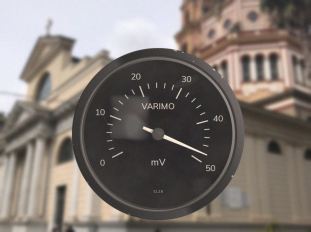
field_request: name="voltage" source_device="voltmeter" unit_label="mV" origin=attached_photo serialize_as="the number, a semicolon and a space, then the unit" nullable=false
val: 48; mV
